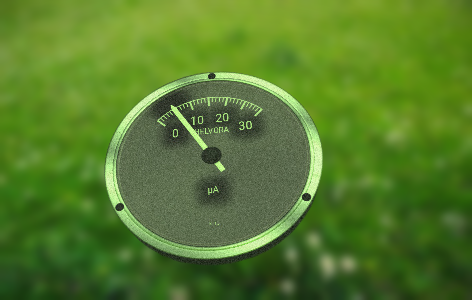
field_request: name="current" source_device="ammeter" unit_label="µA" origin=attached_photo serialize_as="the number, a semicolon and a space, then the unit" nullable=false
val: 5; µA
